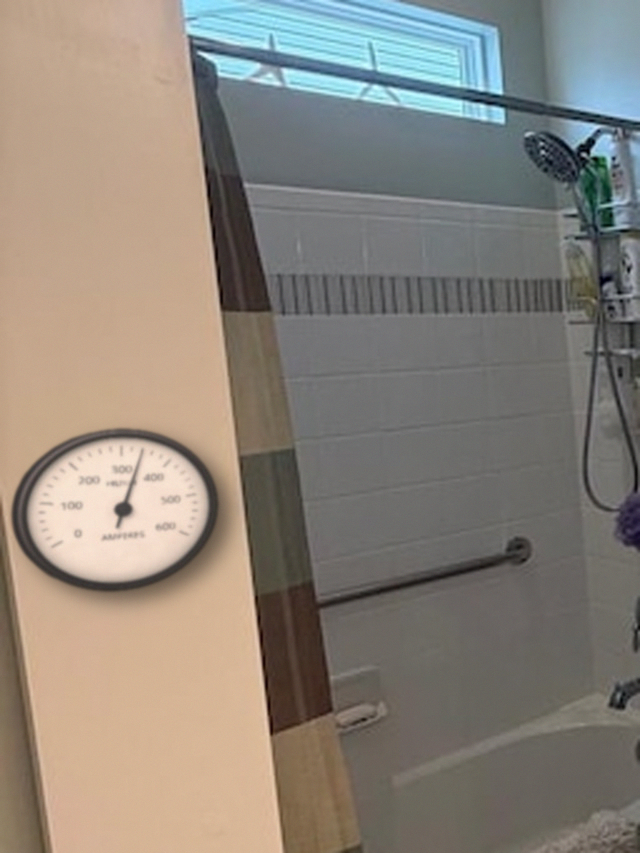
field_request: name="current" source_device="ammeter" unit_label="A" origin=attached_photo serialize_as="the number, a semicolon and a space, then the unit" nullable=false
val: 340; A
